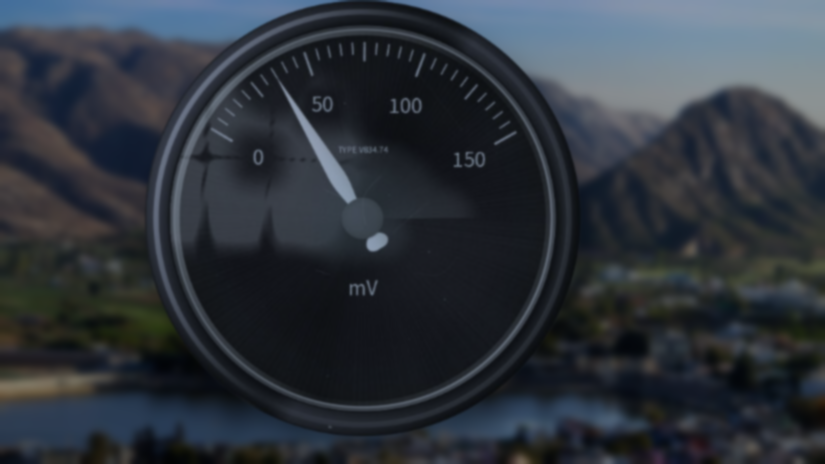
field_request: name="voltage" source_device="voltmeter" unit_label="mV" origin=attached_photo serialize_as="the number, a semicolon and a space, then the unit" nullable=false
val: 35; mV
